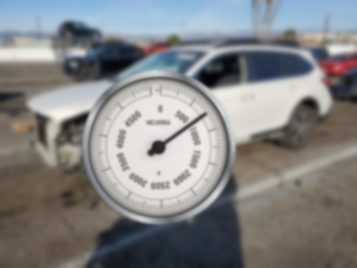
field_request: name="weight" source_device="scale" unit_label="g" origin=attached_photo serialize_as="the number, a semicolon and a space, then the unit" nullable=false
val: 750; g
